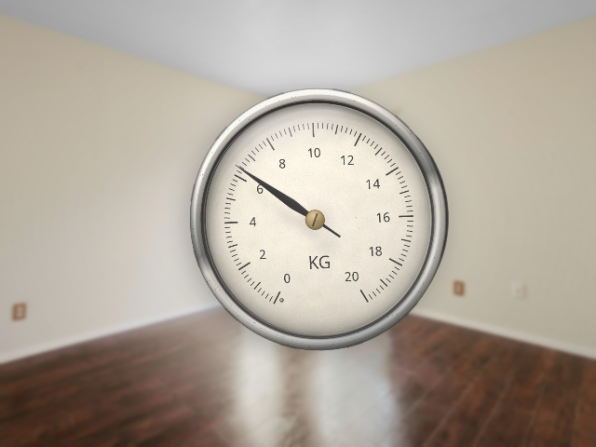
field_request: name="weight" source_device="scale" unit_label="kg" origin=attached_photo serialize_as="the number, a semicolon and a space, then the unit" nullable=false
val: 6.4; kg
